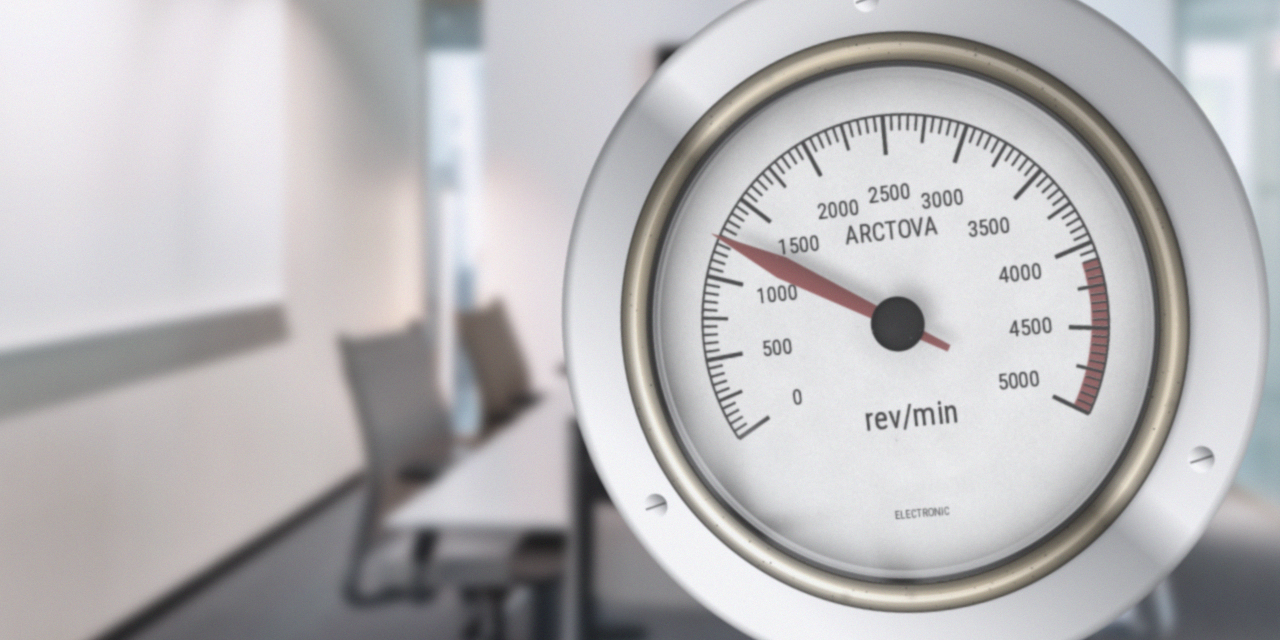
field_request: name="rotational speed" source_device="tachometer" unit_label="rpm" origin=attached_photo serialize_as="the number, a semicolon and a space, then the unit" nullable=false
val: 1250; rpm
